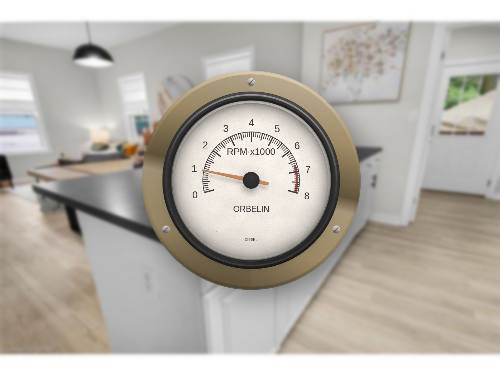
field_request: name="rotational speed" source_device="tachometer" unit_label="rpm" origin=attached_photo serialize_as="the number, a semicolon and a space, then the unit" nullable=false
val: 1000; rpm
